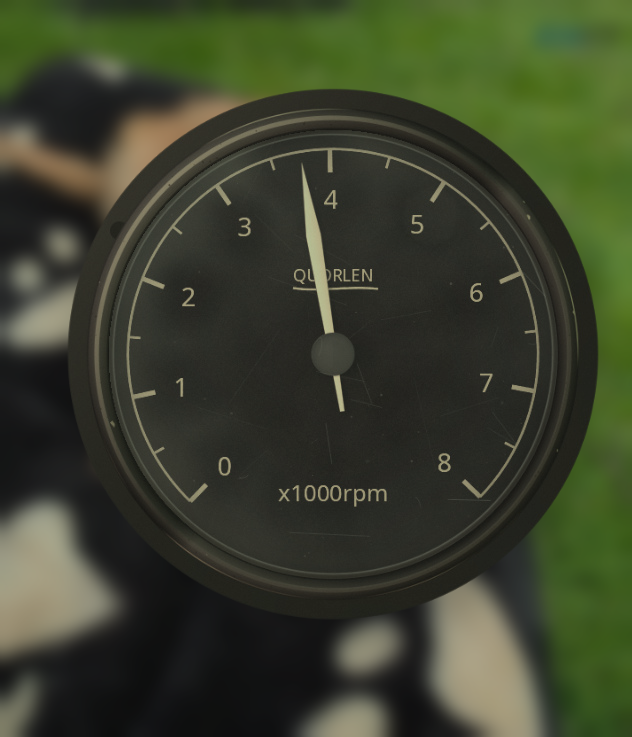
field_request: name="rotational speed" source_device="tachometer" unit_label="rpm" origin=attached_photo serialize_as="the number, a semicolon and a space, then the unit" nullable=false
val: 3750; rpm
